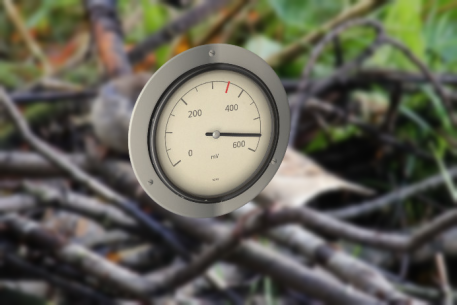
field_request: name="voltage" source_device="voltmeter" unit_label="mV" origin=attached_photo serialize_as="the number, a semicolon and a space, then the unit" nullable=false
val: 550; mV
